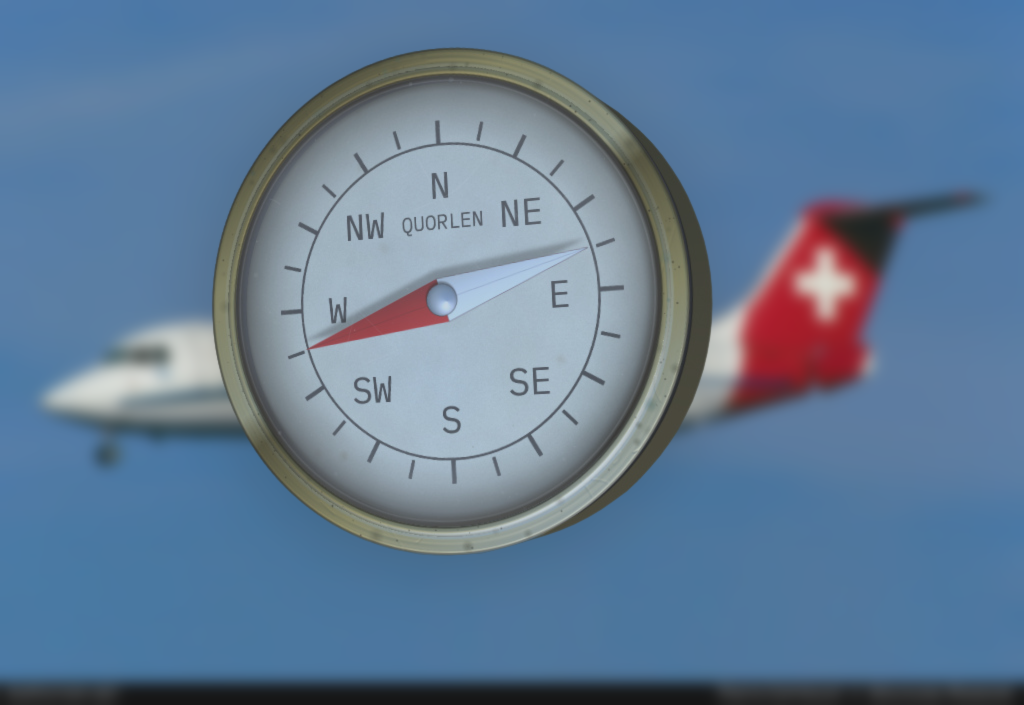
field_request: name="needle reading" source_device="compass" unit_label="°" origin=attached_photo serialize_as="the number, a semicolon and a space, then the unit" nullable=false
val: 255; °
